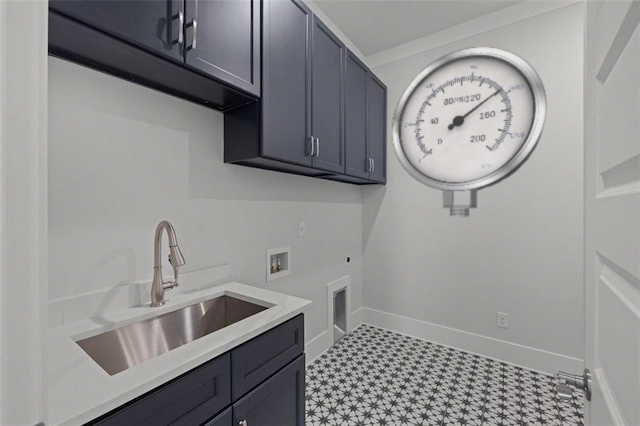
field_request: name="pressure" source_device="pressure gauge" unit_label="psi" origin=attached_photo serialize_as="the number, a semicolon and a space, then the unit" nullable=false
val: 140; psi
